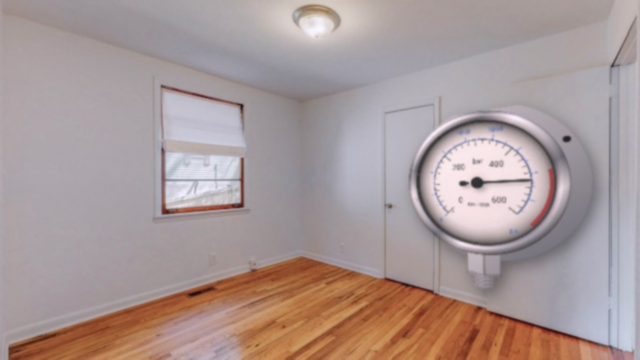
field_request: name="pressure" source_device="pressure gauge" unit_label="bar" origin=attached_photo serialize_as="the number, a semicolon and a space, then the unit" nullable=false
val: 500; bar
